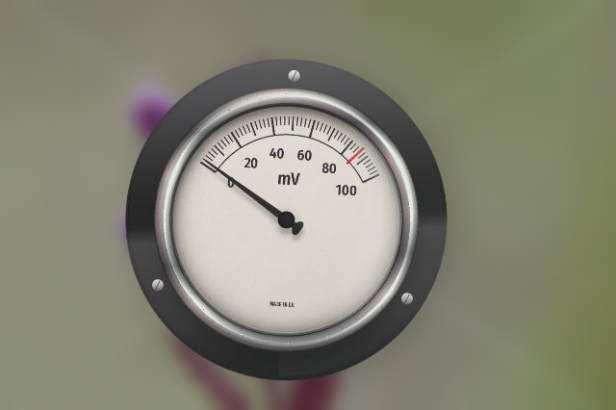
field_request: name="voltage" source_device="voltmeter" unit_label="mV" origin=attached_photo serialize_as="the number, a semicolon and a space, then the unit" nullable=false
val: 2; mV
